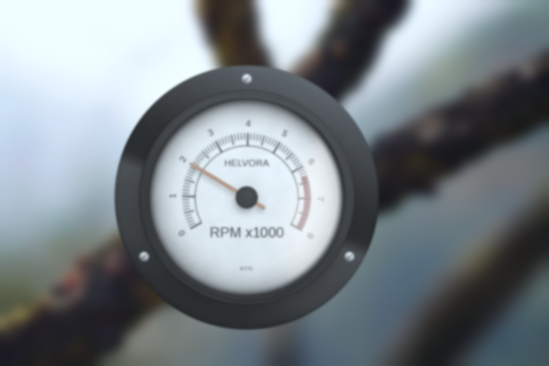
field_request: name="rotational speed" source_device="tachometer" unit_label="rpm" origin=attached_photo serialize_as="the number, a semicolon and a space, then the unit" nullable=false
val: 2000; rpm
